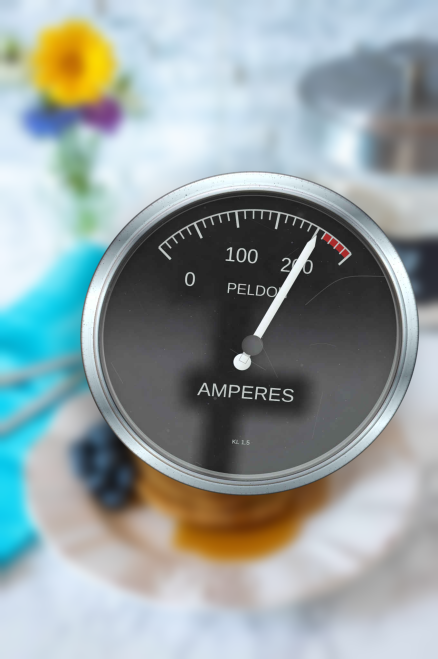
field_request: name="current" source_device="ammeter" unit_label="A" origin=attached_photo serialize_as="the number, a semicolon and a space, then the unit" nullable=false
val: 200; A
